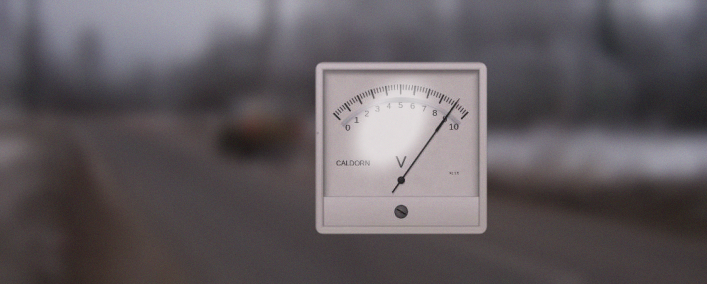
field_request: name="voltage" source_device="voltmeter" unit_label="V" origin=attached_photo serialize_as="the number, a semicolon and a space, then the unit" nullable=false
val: 9; V
